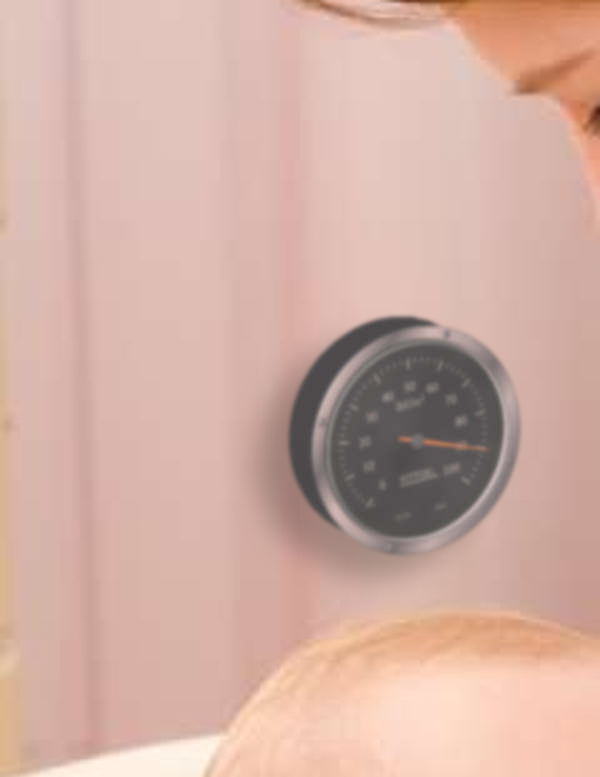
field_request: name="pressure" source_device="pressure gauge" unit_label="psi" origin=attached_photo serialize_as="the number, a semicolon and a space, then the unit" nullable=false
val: 90; psi
